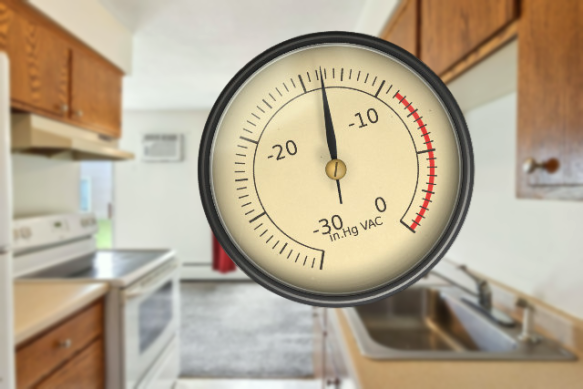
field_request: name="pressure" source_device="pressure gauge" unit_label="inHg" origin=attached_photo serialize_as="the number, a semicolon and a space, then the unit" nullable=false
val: -13.75; inHg
